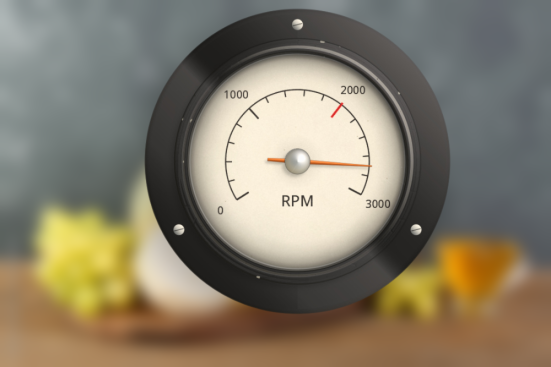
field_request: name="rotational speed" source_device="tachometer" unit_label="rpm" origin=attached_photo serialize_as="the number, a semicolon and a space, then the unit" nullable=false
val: 2700; rpm
